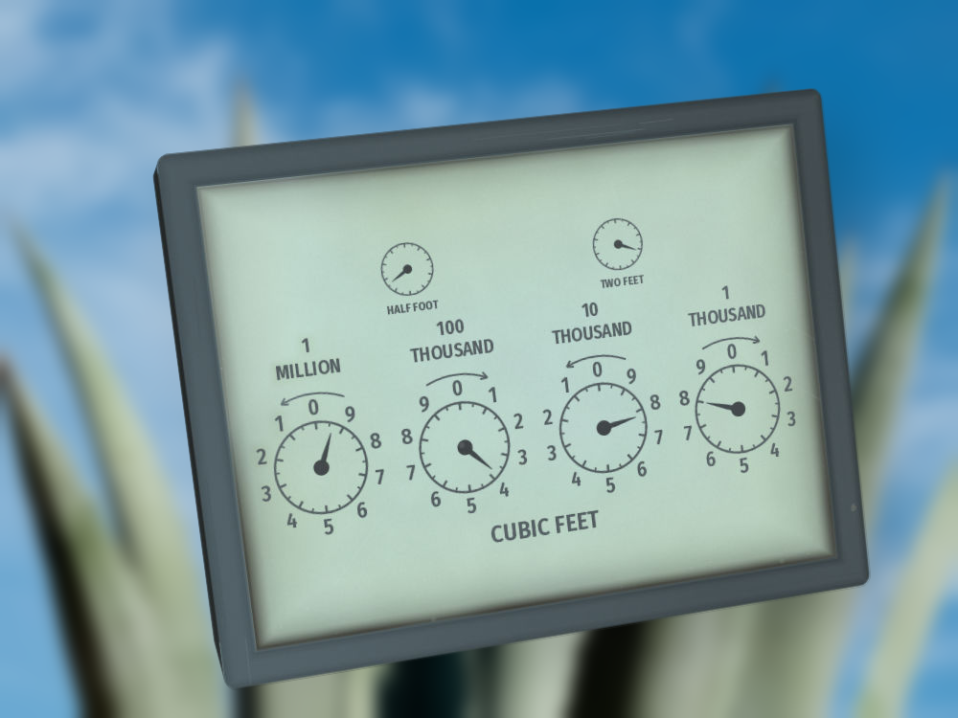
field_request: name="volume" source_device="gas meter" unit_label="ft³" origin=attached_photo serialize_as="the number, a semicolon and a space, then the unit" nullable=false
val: 937800; ft³
